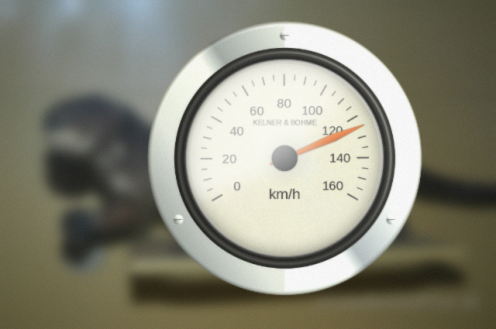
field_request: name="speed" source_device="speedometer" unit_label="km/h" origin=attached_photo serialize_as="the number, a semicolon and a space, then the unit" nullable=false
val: 125; km/h
